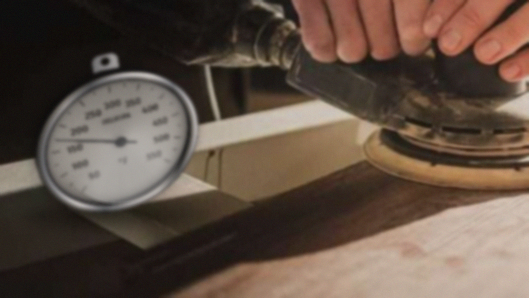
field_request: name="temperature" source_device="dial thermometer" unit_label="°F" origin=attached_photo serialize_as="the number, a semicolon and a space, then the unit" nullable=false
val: 175; °F
